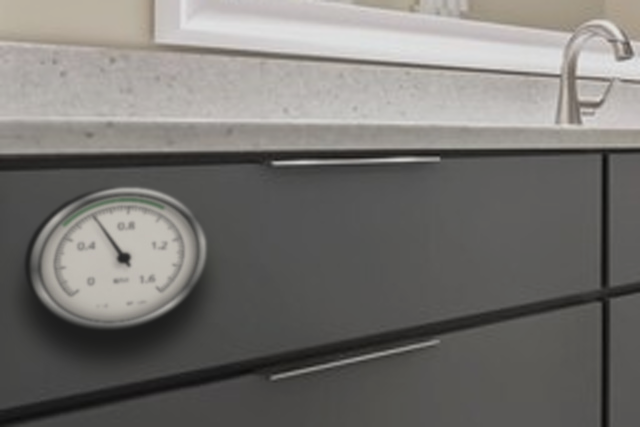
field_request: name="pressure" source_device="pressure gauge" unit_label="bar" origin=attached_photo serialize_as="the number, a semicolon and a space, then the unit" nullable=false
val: 0.6; bar
